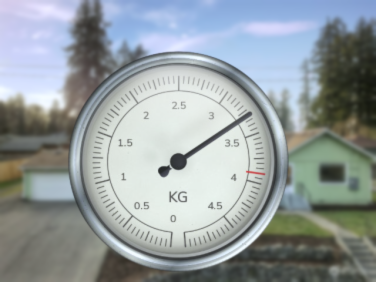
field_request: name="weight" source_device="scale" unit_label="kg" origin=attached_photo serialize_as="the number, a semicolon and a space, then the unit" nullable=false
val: 3.3; kg
